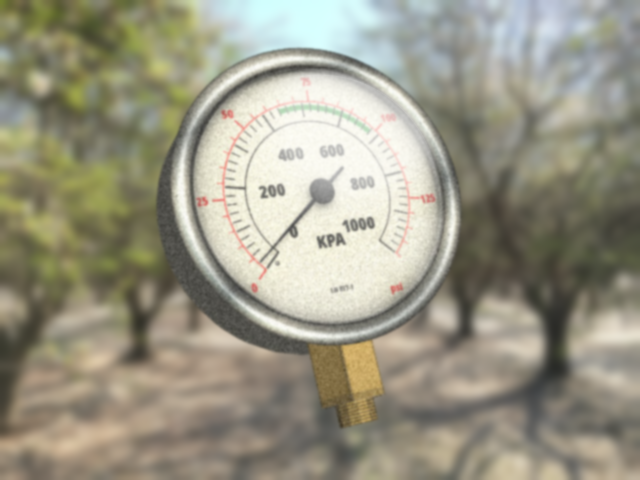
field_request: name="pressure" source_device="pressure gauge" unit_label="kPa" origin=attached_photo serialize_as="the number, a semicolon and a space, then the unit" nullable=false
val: 20; kPa
